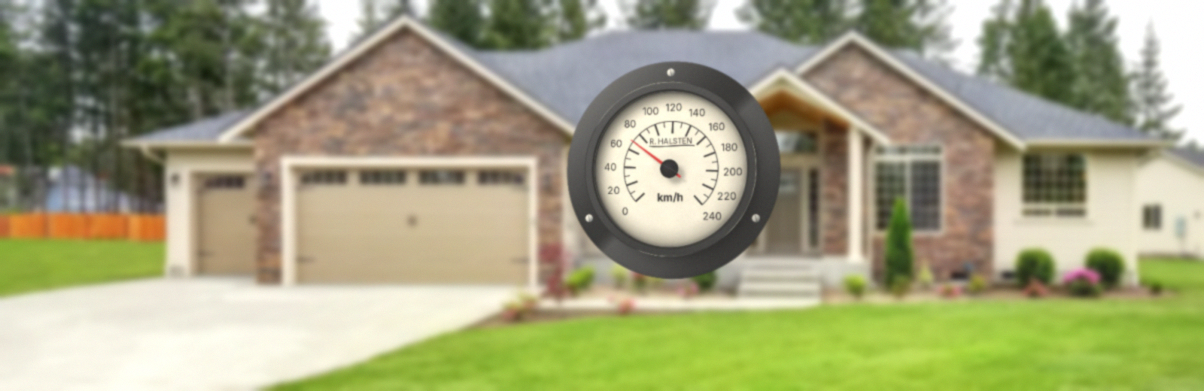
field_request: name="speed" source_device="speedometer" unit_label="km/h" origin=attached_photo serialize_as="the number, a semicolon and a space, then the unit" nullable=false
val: 70; km/h
